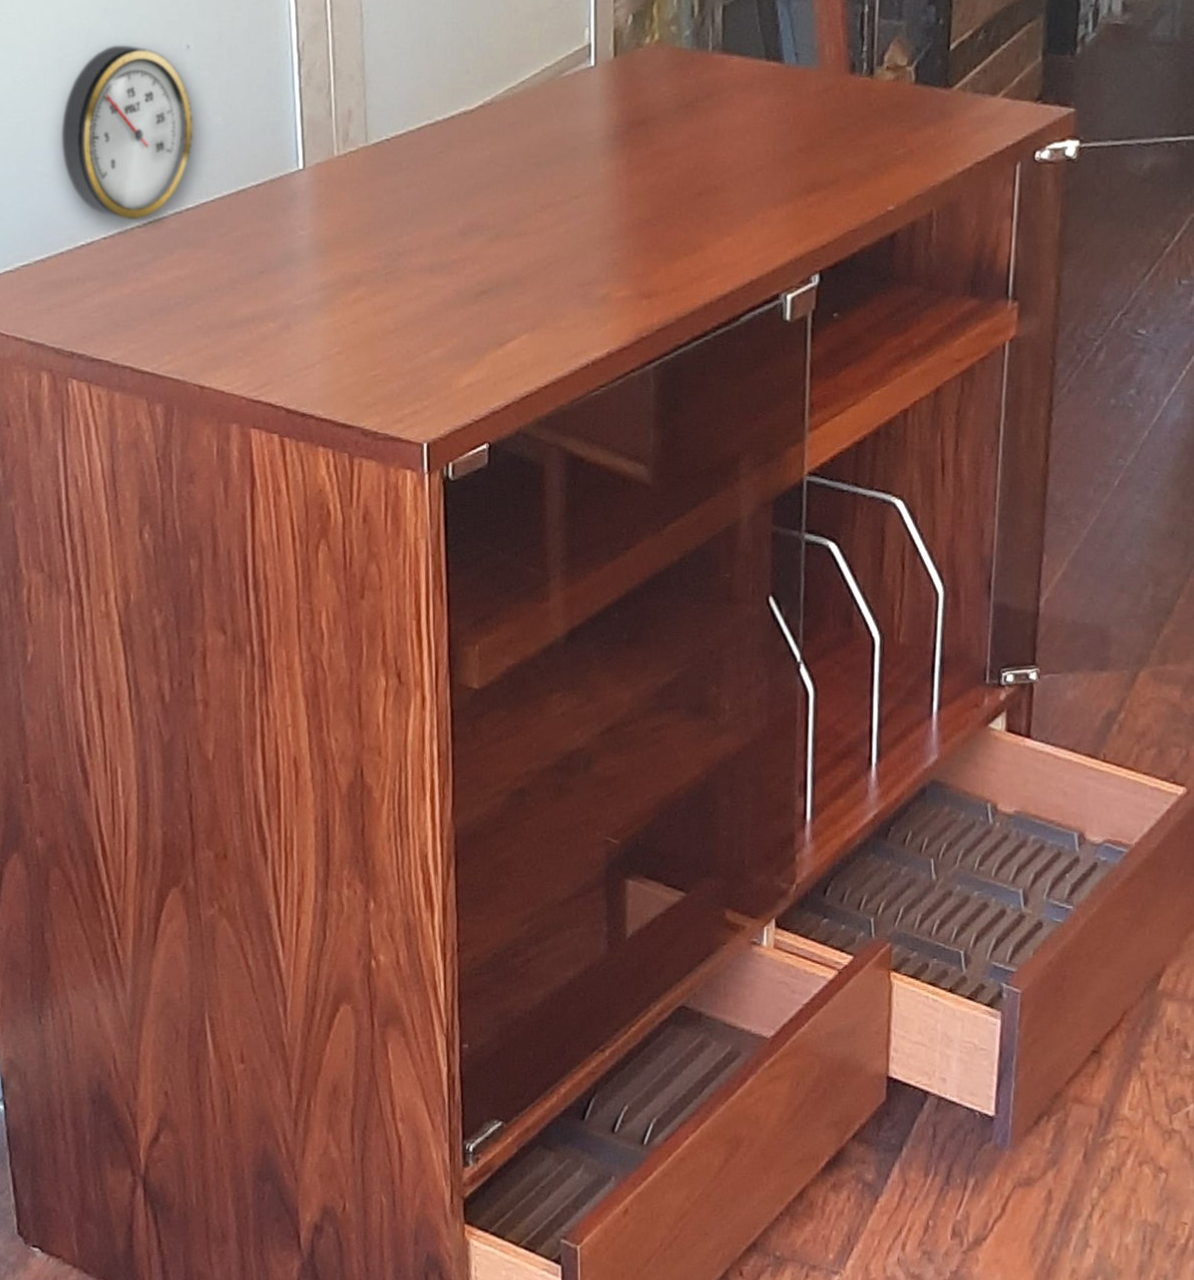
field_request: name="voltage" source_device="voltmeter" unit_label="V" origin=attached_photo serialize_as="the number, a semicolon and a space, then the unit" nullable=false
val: 10; V
